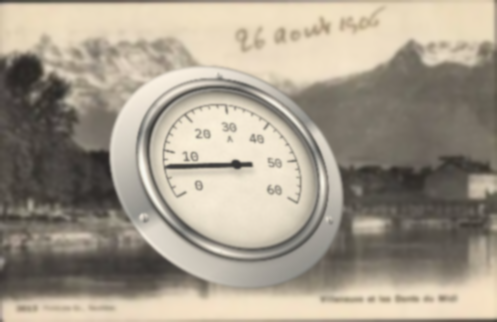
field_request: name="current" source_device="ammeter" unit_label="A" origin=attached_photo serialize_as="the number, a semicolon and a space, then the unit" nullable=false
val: 6; A
